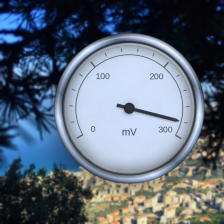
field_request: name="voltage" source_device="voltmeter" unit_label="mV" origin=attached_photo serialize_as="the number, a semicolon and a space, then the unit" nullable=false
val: 280; mV
